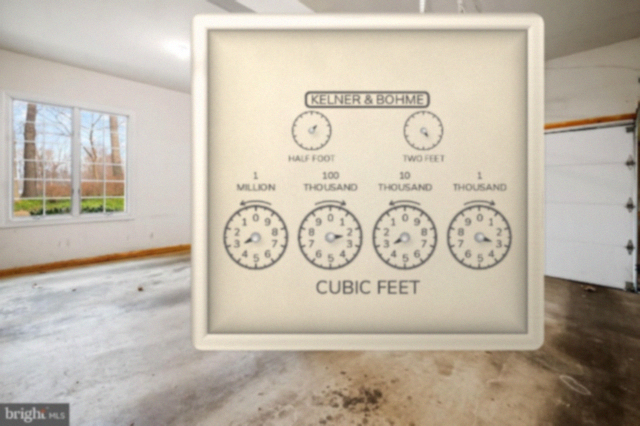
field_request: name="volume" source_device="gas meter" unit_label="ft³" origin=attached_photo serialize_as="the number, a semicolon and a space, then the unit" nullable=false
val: 323300; ft³
